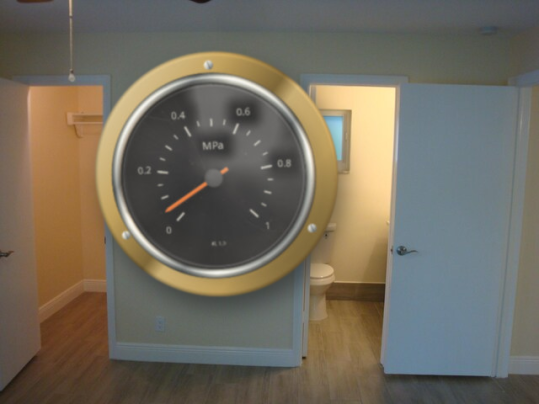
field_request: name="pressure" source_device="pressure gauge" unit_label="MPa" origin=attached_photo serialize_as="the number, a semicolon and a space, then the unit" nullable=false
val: 0.05; MPa
